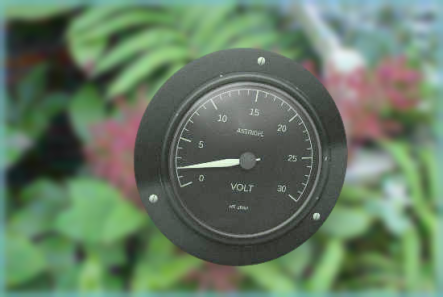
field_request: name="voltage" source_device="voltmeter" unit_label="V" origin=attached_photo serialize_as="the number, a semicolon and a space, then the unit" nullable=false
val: 2; V
